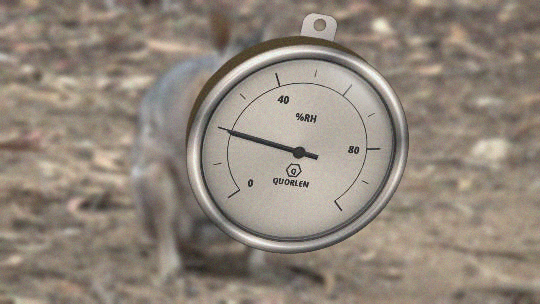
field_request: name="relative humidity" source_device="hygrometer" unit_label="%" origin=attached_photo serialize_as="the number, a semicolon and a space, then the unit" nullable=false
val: 20; %
